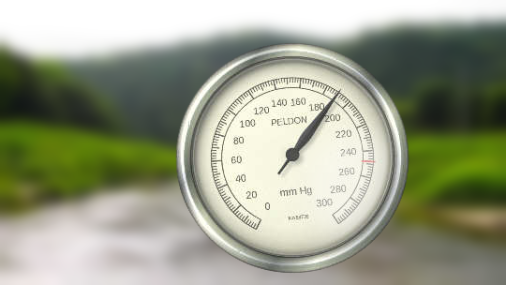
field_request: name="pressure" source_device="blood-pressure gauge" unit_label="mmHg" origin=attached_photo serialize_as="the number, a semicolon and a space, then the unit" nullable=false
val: 190; mmHg
